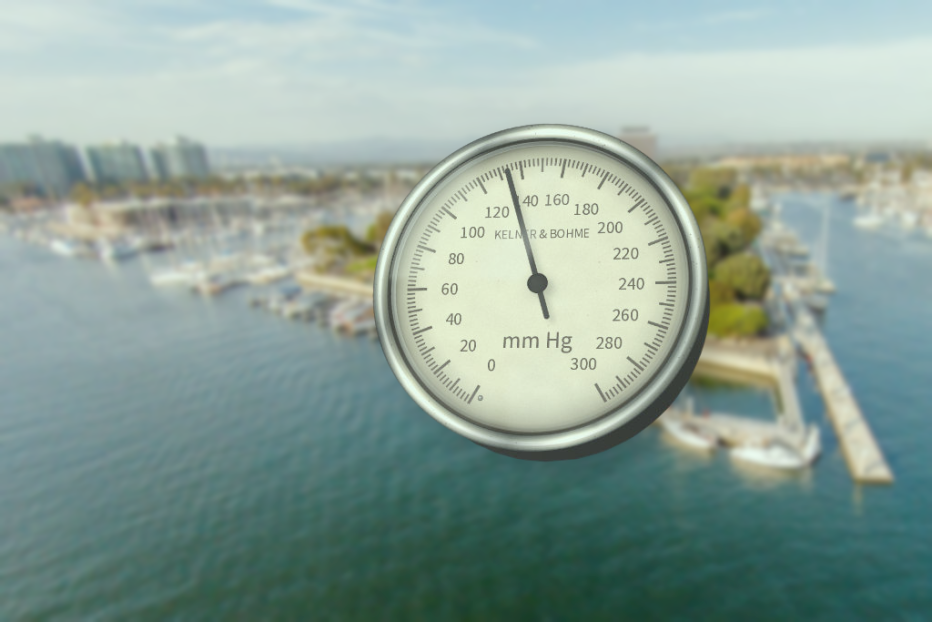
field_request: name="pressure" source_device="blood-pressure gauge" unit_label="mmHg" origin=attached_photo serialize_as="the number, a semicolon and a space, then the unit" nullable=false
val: 134; mmHg
